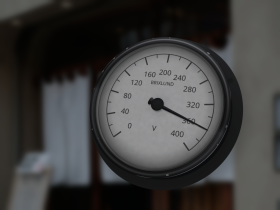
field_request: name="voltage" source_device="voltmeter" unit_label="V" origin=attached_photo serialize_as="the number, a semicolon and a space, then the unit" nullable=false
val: 360; V
